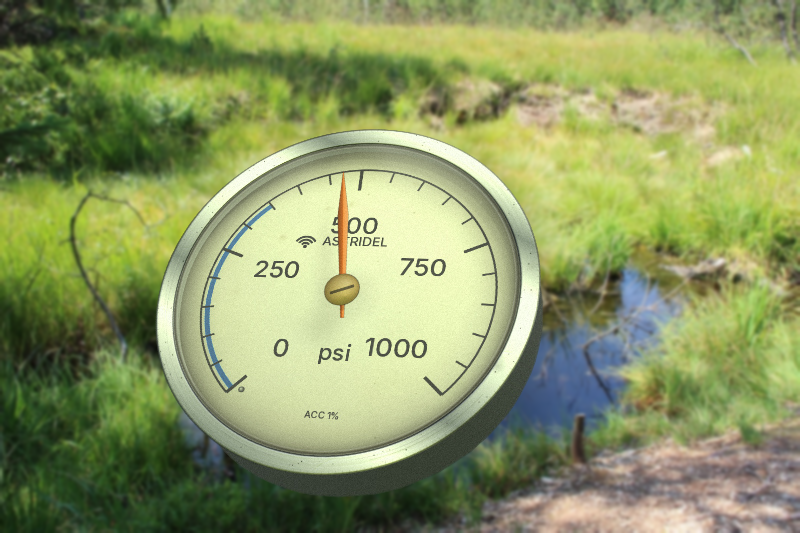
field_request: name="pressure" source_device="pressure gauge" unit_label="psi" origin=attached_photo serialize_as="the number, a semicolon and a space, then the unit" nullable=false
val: 475; psi
